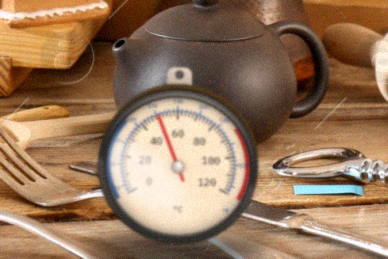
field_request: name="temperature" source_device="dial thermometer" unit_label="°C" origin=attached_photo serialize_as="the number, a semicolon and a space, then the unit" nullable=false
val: 50; °C
